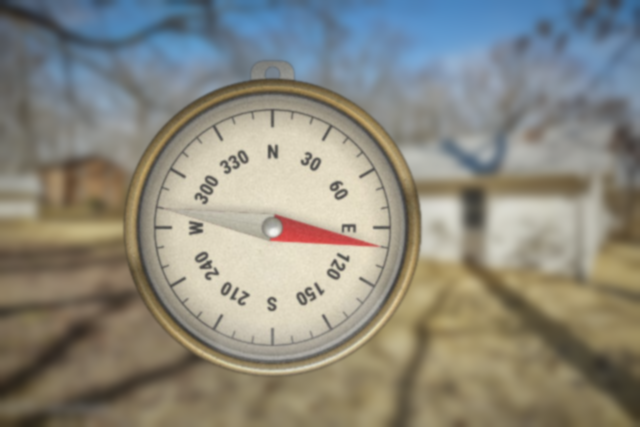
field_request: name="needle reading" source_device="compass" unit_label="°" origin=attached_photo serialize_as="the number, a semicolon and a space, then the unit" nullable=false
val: 100; °
